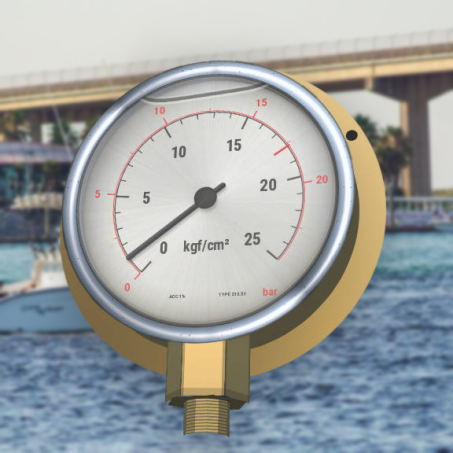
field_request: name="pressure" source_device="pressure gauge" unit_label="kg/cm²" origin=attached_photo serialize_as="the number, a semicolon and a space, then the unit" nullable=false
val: 1; kg/cm²
